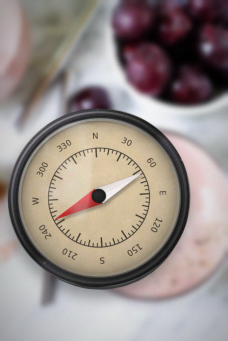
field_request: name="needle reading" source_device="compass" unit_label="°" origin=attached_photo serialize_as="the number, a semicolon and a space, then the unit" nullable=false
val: 245; °
